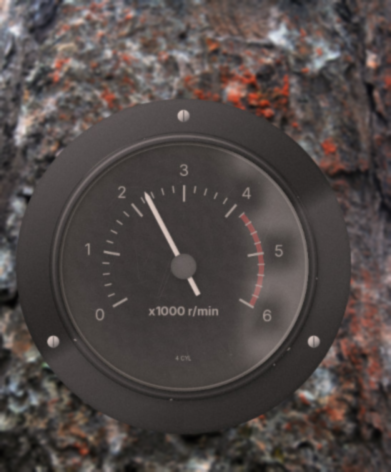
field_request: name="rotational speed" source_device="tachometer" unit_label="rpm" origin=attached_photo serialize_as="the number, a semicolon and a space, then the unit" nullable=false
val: 2300; rpm
